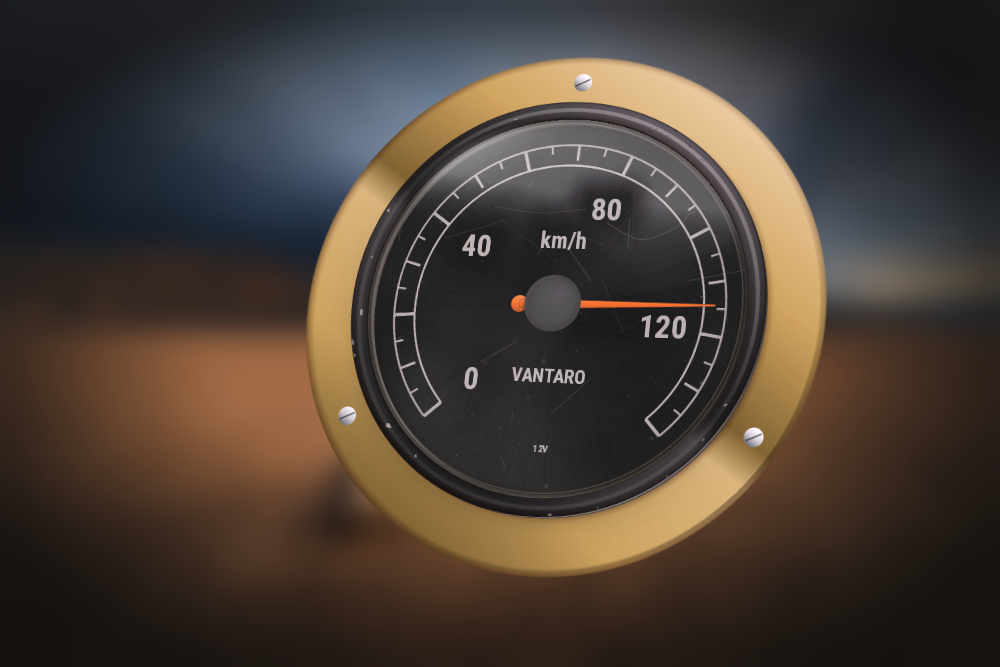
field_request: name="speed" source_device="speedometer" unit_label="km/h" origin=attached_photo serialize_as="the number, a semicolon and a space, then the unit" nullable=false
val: 115; km/h
